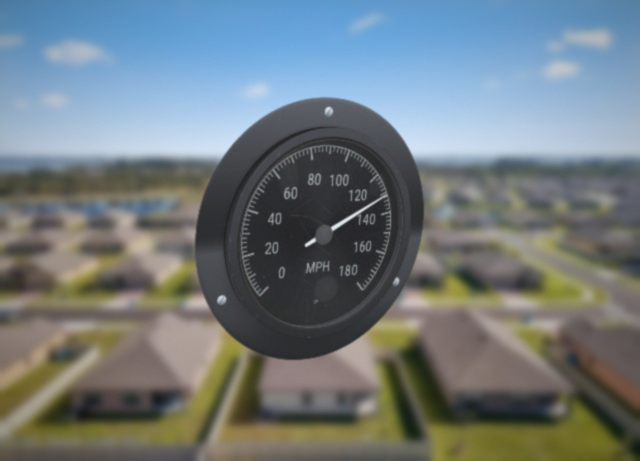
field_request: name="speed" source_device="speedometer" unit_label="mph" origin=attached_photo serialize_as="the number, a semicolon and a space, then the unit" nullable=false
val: 130; mph
